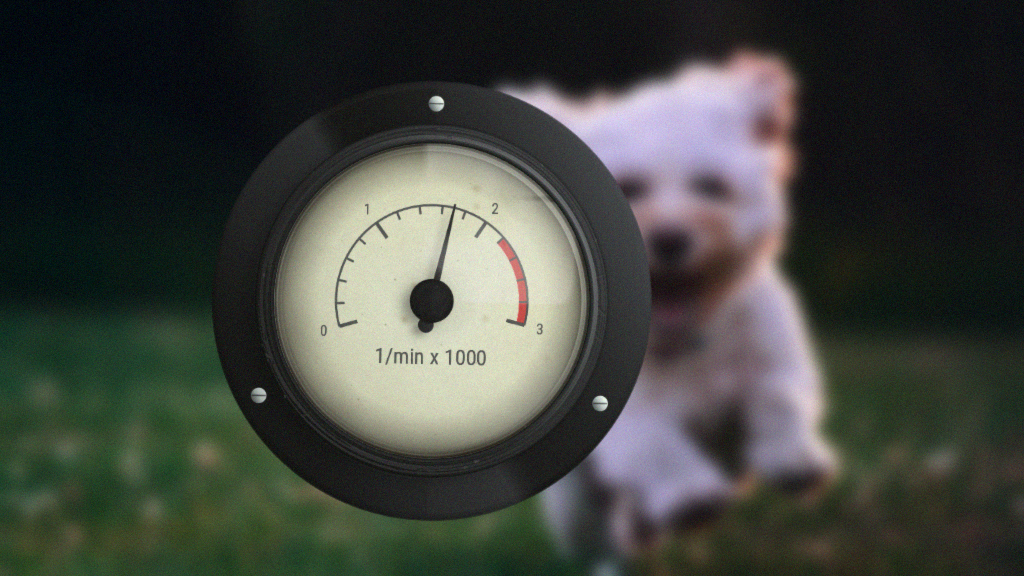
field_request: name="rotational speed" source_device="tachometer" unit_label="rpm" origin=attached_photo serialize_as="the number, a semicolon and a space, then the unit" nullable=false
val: 1700; rpm
